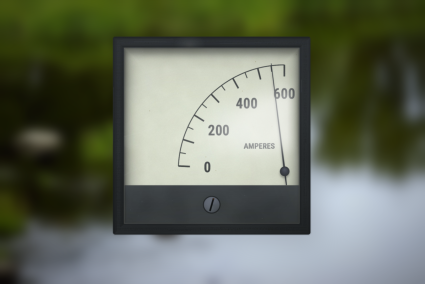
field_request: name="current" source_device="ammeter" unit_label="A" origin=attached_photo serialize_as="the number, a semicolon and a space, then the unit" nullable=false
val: 550; A
